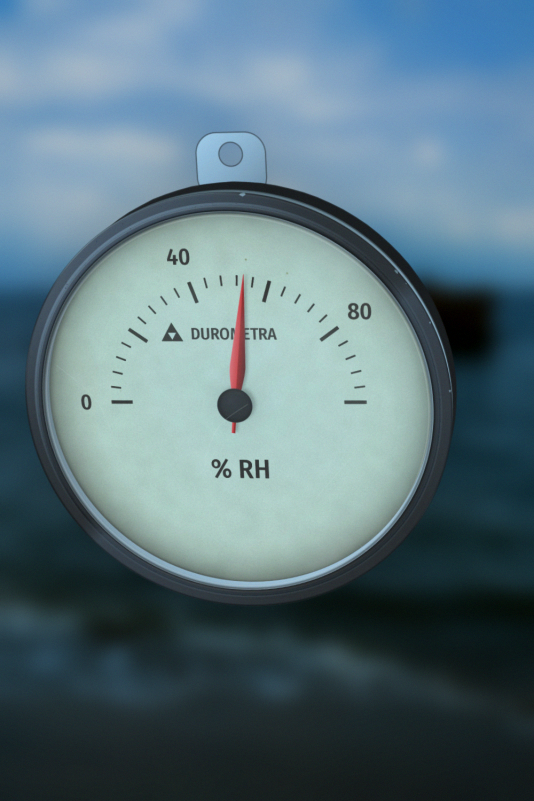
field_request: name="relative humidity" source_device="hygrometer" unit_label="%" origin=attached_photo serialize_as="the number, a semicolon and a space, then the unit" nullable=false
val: 54; %
